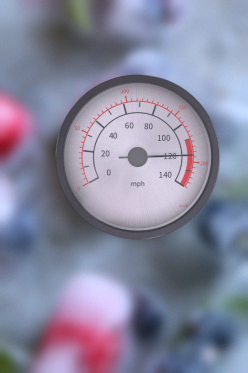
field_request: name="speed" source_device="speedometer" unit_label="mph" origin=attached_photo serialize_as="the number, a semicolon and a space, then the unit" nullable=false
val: 120; mph
